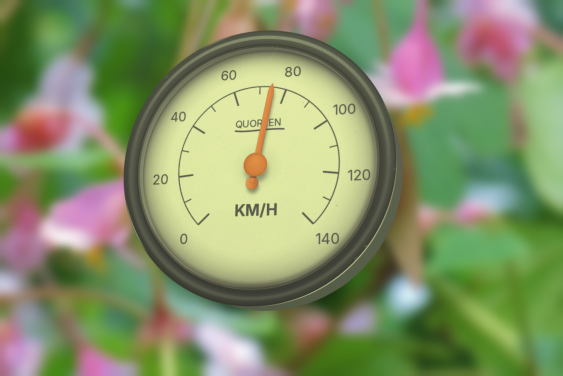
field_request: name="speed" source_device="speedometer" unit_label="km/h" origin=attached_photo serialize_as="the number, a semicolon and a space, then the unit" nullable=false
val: 75; km/h
